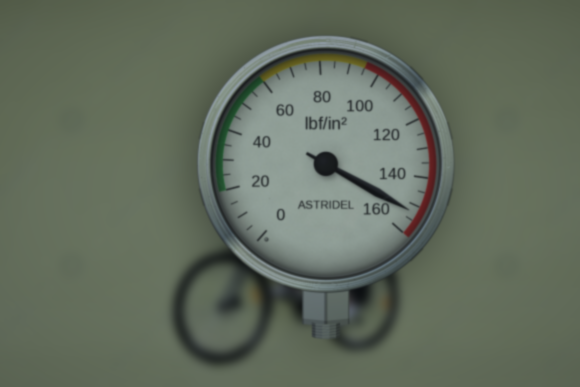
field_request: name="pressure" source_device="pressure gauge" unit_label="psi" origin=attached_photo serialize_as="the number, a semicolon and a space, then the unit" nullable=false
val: 152.5; psi
